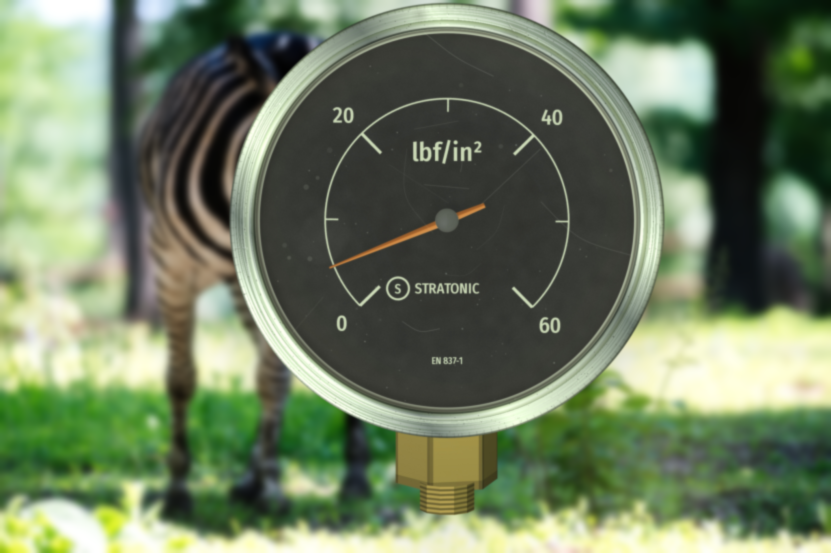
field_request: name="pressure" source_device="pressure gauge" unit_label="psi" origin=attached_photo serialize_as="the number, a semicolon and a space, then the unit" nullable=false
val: 5; psi
